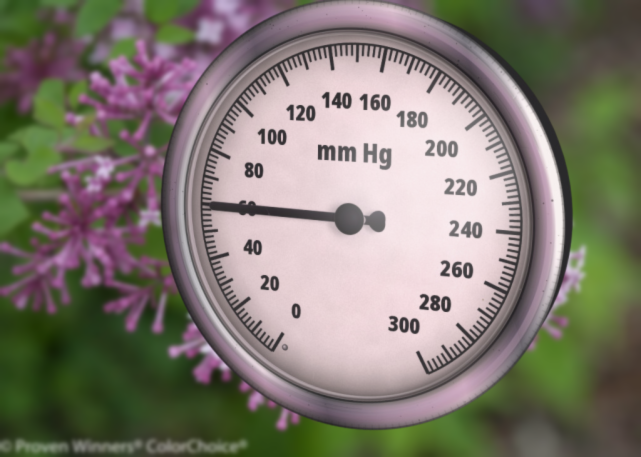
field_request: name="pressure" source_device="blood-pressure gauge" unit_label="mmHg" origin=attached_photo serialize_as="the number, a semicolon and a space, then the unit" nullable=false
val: 60; mmHg
